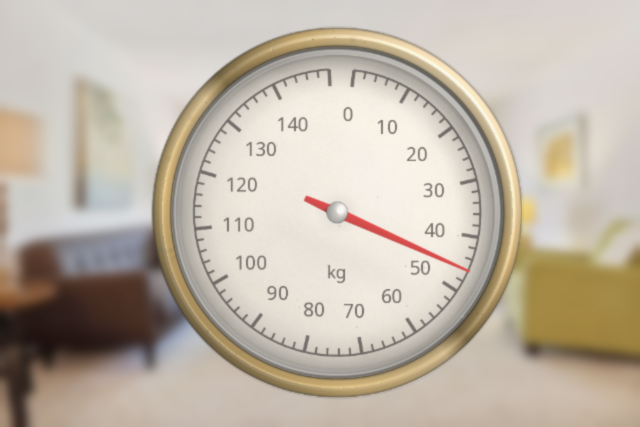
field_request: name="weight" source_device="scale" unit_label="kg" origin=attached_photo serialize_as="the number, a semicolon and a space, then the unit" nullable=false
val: 46; kg
